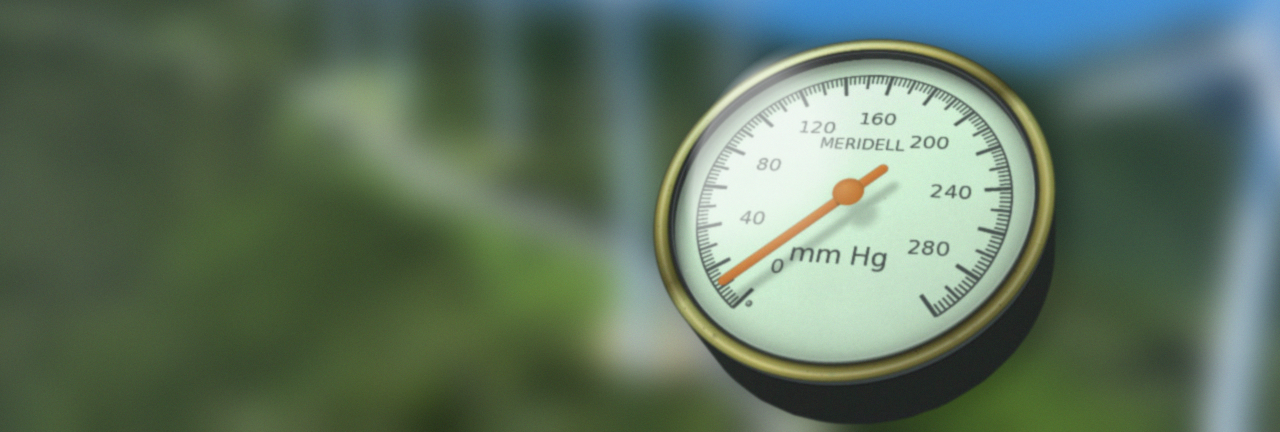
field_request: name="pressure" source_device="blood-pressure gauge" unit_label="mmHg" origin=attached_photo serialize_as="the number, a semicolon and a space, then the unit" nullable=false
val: 10; mmHg
